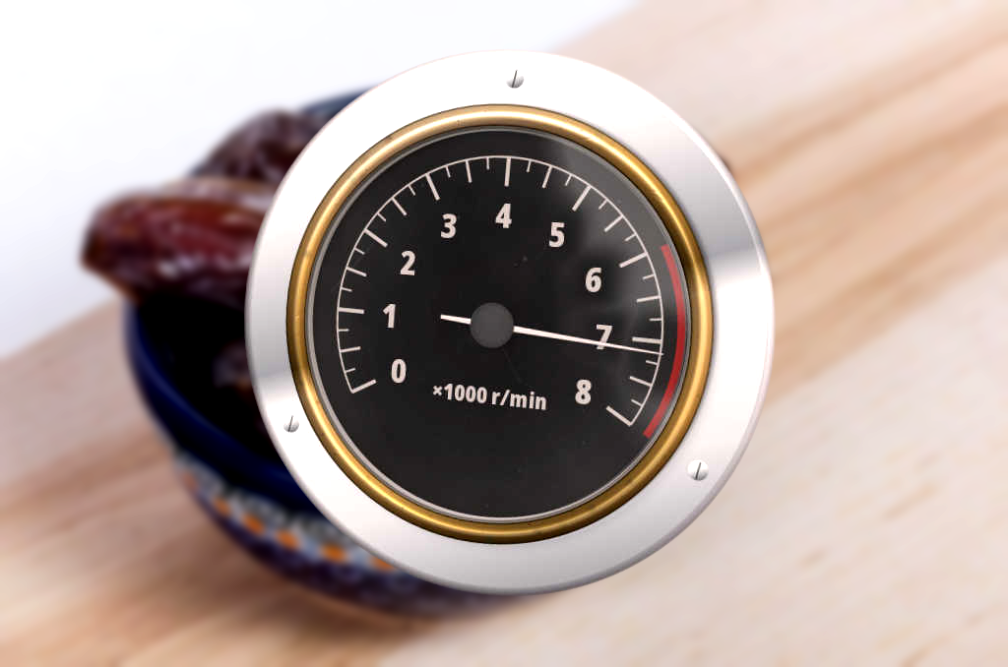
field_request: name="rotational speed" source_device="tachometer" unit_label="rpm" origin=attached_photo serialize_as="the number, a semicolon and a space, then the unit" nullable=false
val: 7125; rpm
